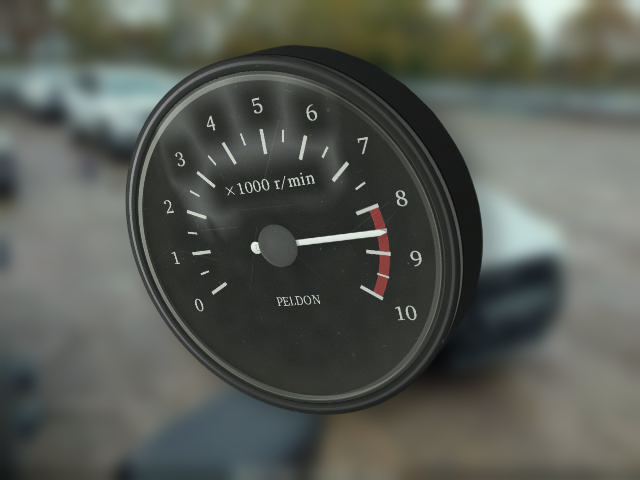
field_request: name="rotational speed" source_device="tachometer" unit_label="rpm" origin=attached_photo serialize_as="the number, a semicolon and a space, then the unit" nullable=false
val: 8500; rpm
